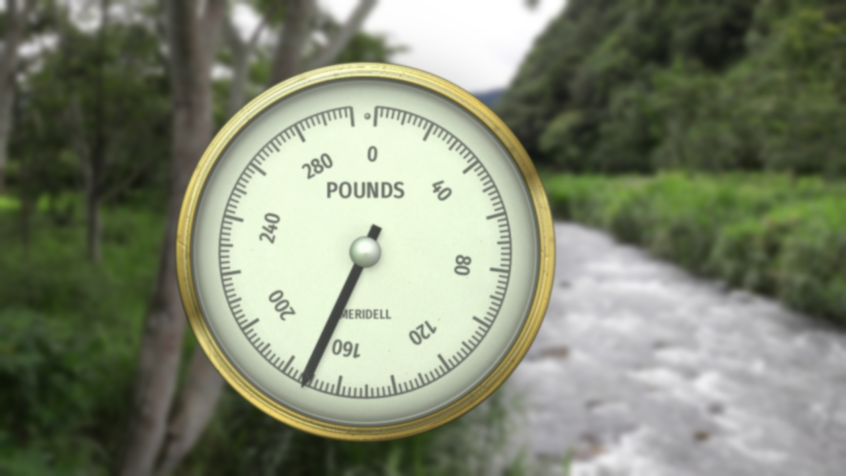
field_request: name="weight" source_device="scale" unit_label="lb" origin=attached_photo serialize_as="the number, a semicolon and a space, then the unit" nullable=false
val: 172; lb
